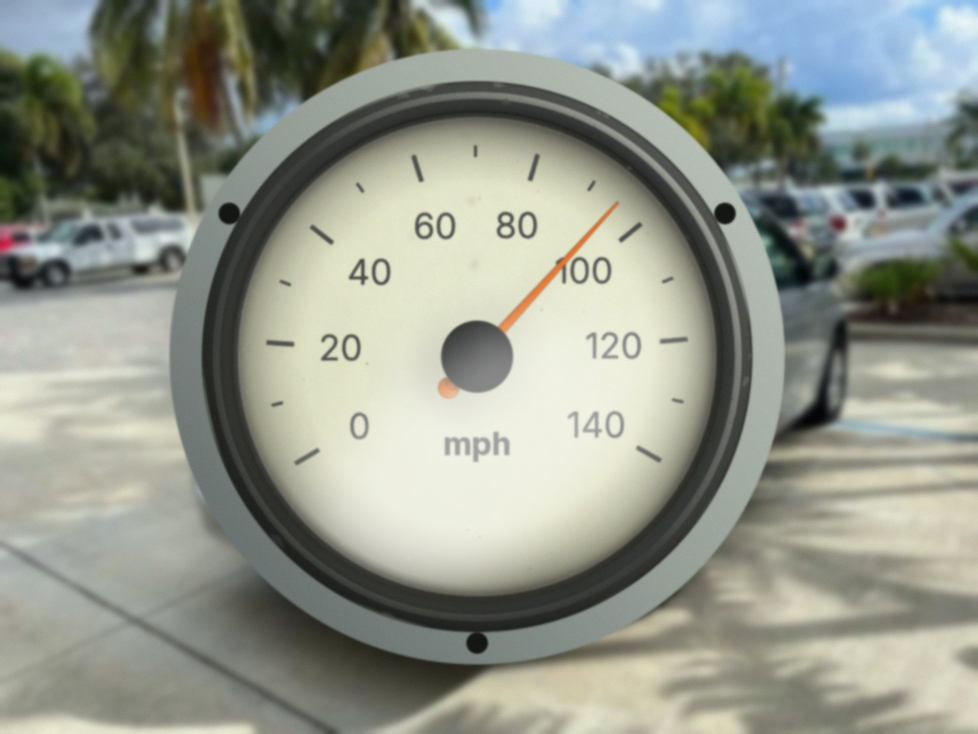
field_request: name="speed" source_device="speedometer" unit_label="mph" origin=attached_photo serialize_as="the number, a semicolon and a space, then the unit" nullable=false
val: 95; mph
